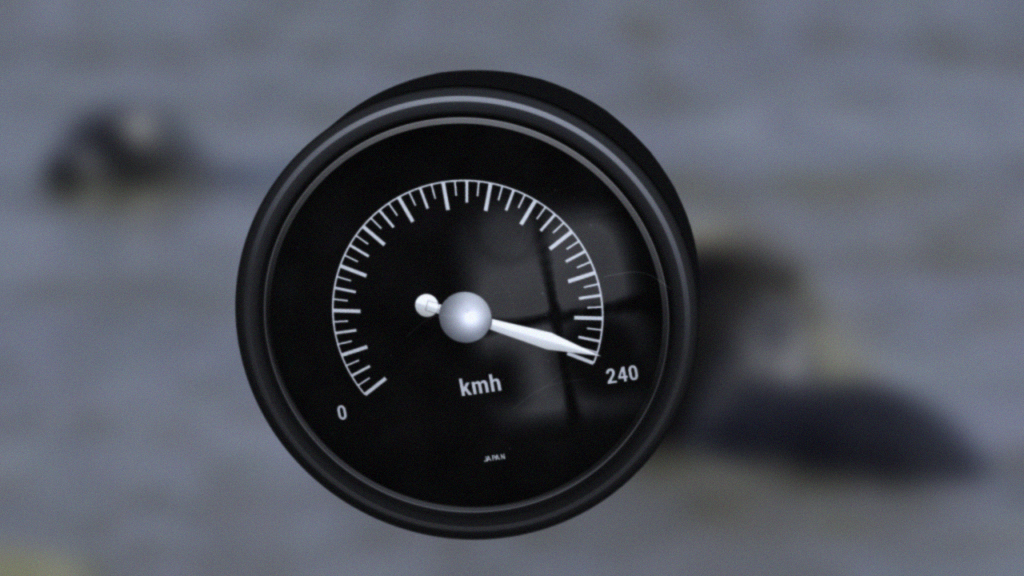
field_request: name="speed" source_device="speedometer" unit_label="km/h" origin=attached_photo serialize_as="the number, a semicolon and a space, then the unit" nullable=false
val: 235; km/h
